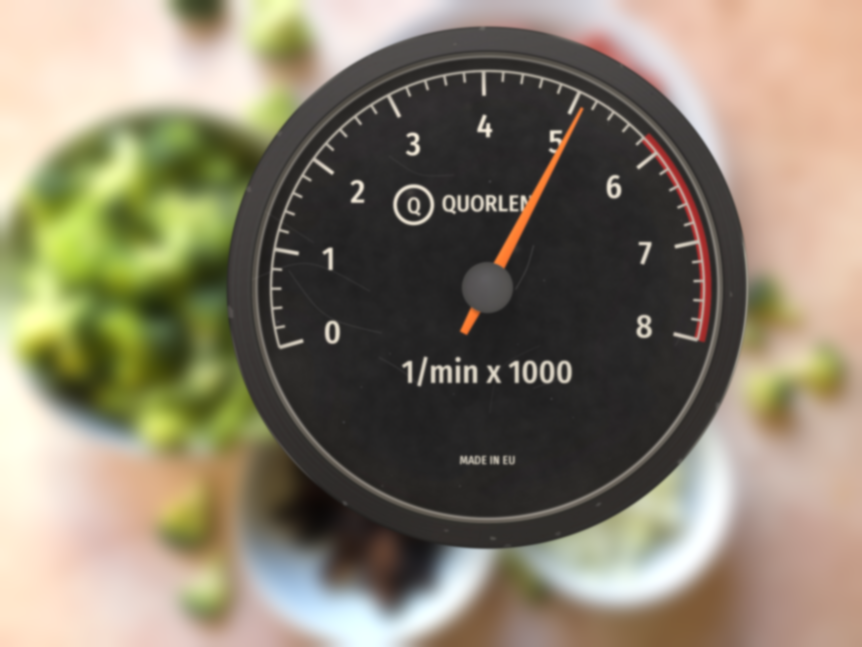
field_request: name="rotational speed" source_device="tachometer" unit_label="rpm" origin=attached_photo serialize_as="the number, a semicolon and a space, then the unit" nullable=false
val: 5100; rpm
